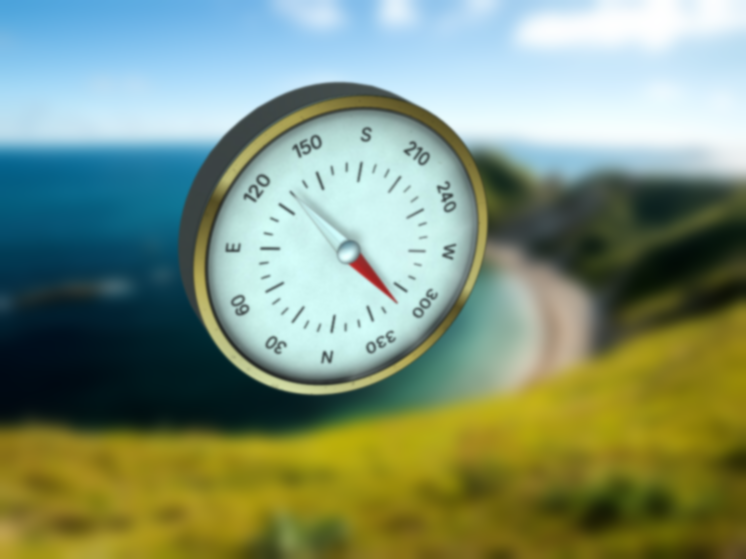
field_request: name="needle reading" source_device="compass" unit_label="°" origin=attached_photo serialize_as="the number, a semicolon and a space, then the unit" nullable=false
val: 310; °
